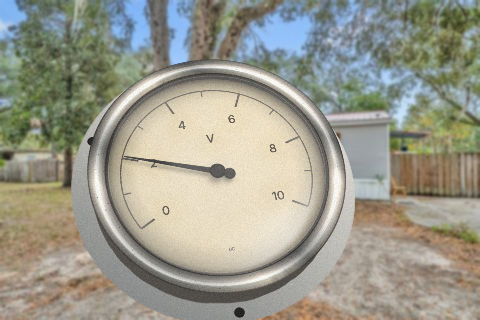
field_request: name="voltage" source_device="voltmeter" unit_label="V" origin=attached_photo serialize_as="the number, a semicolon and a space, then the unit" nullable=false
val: 2; V
